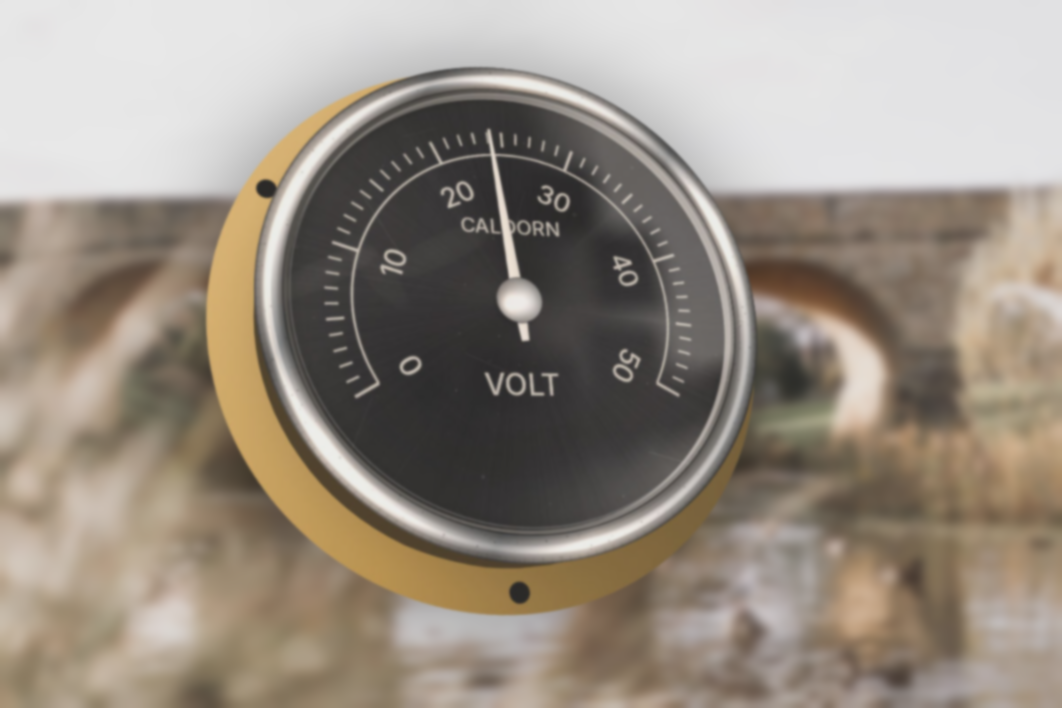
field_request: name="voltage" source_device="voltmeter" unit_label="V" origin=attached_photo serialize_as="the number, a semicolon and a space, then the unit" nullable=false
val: 24; V
